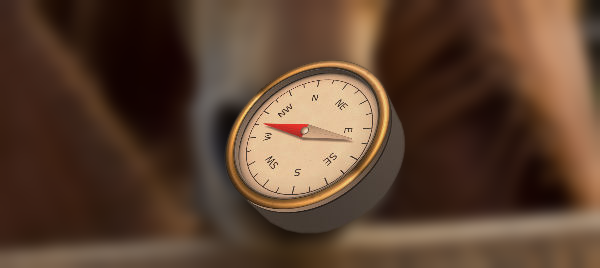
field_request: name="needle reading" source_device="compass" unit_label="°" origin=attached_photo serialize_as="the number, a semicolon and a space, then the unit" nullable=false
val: 285; °
